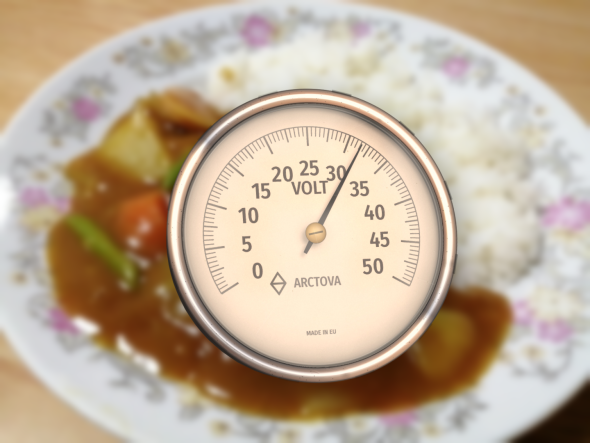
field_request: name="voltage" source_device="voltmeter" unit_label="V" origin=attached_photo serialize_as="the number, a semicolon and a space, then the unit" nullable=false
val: 31.5; V
